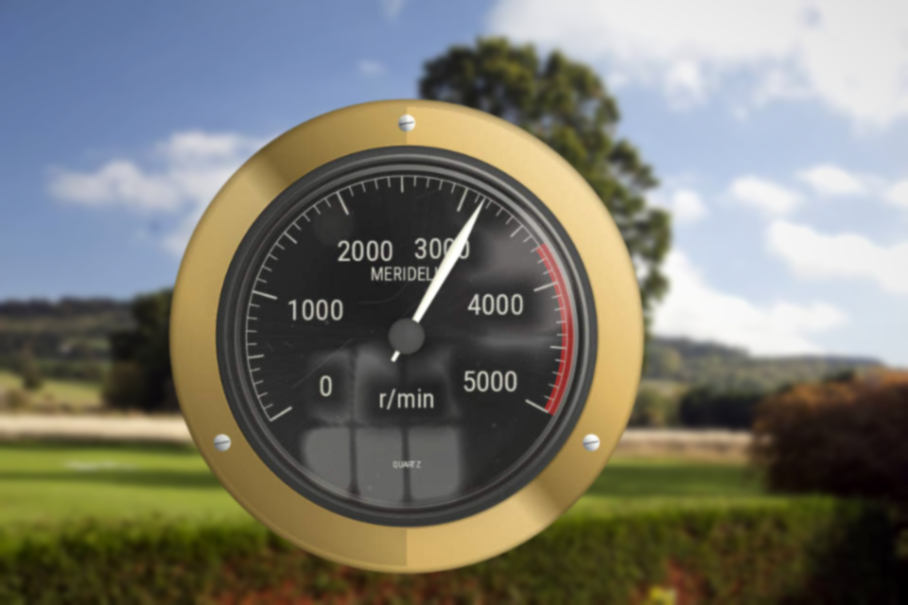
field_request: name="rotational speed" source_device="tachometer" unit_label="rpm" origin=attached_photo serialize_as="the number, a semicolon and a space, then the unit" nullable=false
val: 3150; rpm
